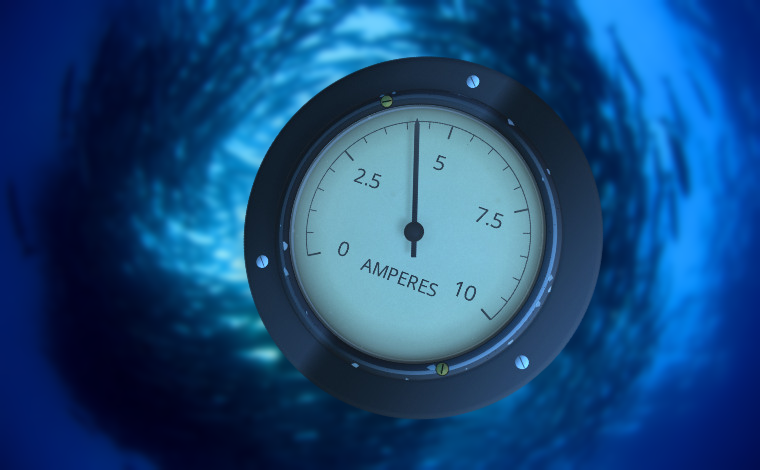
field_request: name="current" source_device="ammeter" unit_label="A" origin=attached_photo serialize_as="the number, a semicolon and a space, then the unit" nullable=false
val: 4.25; A
